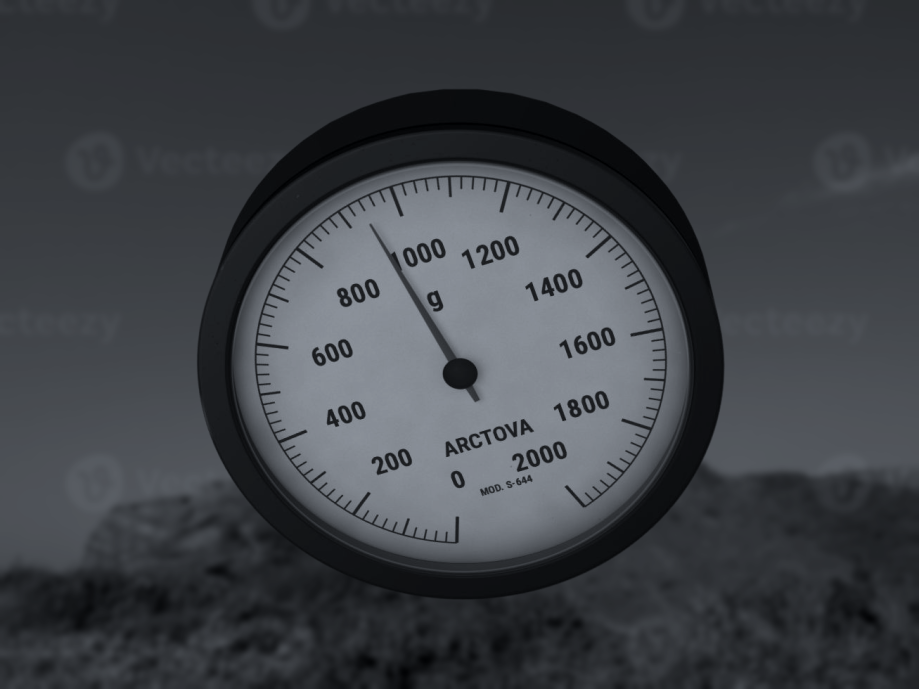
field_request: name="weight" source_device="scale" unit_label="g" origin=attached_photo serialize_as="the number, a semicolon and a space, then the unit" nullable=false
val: 940; g
